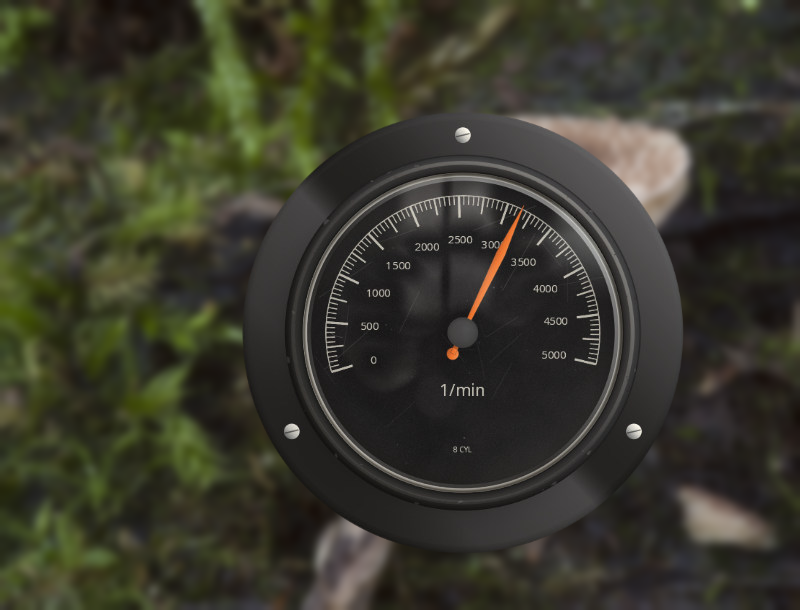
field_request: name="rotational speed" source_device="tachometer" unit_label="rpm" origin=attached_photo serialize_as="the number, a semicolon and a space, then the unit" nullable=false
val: 3150; rpm
